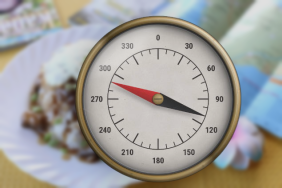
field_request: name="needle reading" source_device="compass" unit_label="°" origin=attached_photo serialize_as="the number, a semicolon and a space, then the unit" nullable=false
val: 290; °
